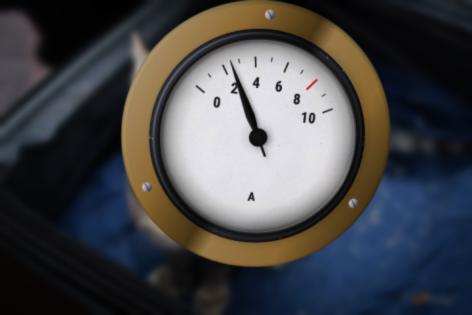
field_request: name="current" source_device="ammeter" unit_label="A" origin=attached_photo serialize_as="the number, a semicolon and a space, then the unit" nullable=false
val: 2.5; A
